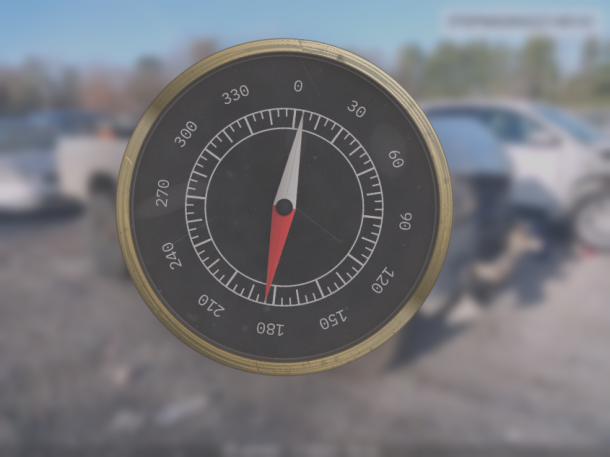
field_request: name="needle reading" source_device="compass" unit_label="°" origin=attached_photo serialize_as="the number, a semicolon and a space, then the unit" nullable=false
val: 185; °
